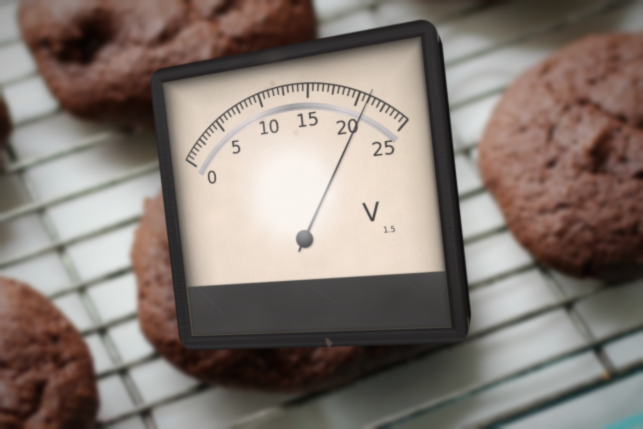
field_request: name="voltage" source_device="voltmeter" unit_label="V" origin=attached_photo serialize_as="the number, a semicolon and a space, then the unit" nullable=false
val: 21; V
